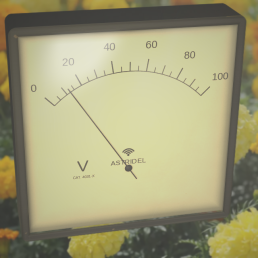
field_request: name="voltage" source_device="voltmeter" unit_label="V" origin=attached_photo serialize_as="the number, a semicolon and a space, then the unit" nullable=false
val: 12.5; V
